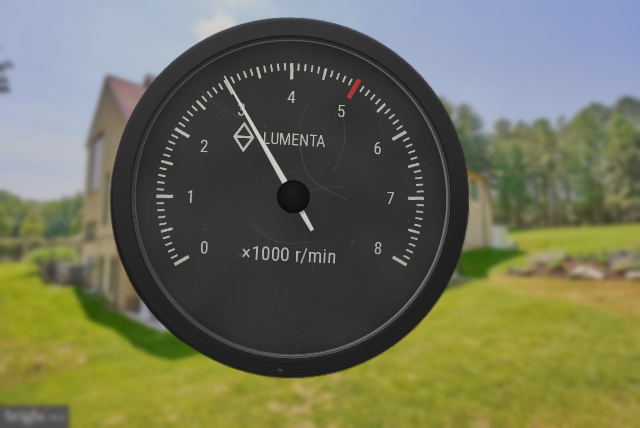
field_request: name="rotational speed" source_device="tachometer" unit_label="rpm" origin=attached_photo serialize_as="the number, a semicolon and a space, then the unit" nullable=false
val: 3000; rpm
